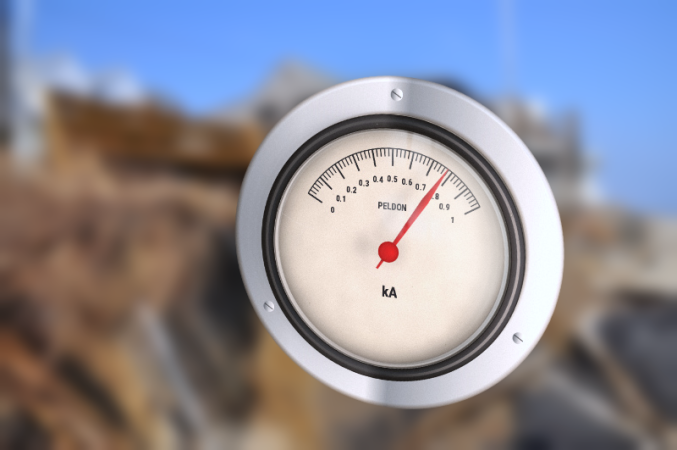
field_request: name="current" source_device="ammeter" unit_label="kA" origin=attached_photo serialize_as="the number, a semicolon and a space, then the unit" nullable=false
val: 0.78; kA
